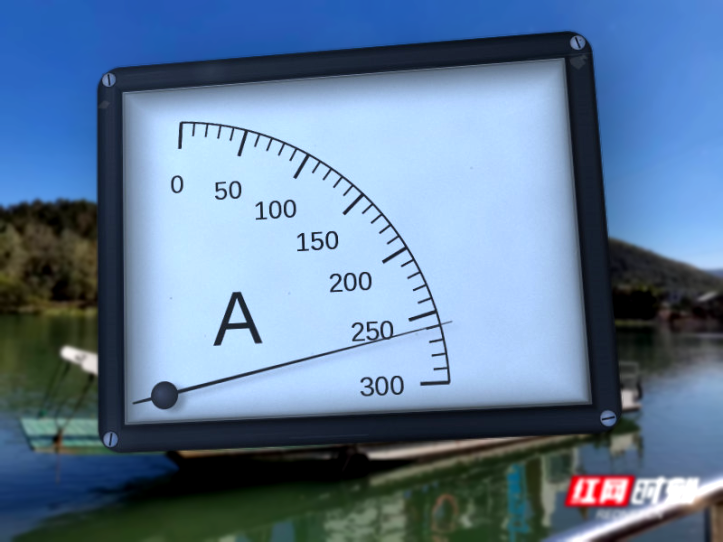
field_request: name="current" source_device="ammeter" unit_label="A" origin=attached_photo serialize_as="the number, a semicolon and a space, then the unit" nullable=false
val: 260; A
